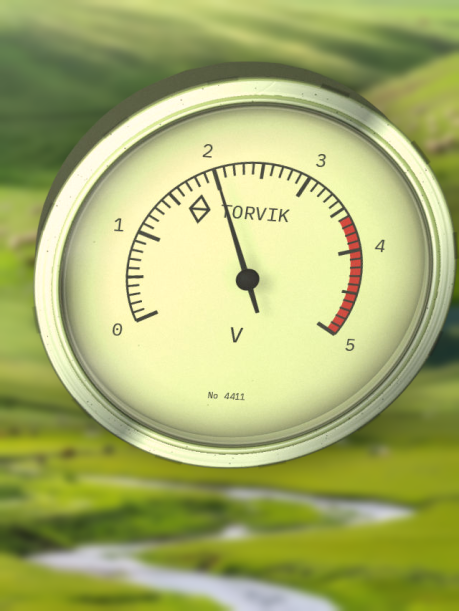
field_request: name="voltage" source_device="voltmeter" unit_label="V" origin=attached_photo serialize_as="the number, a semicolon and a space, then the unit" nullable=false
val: 2; V
